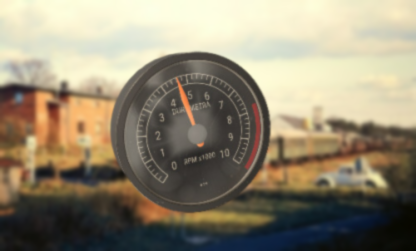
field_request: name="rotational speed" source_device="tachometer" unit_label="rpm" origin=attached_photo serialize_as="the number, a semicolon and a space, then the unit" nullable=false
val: 4600; rpm
